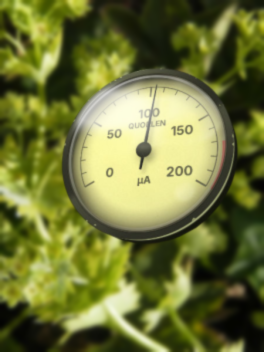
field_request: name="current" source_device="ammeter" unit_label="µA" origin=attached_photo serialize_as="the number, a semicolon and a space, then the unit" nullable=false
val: 105; µA
